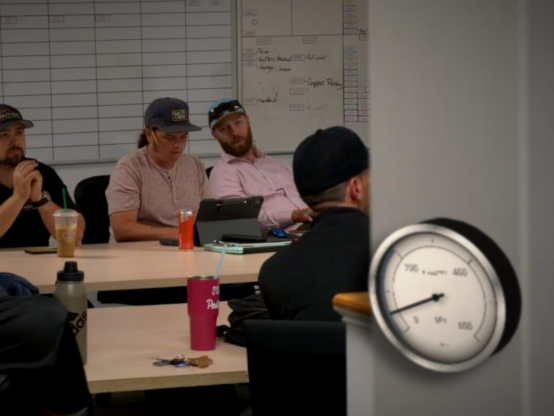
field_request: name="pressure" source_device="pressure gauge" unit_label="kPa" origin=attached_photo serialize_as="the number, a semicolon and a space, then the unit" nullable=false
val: 50; kPa
